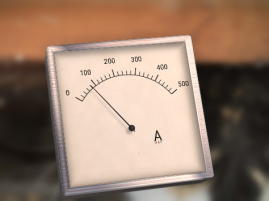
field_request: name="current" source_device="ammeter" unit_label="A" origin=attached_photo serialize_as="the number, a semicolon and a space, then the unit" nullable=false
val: 80; A
